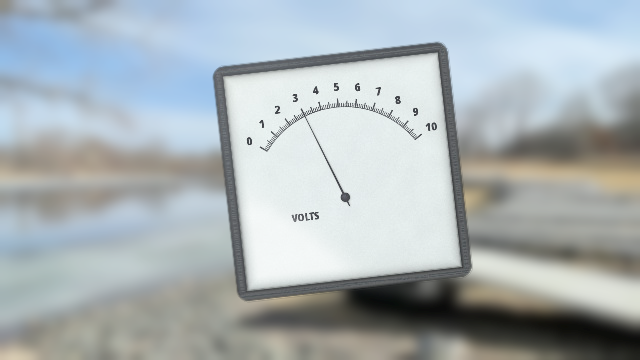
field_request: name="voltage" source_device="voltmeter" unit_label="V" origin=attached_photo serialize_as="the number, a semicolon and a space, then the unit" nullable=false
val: 3; V
